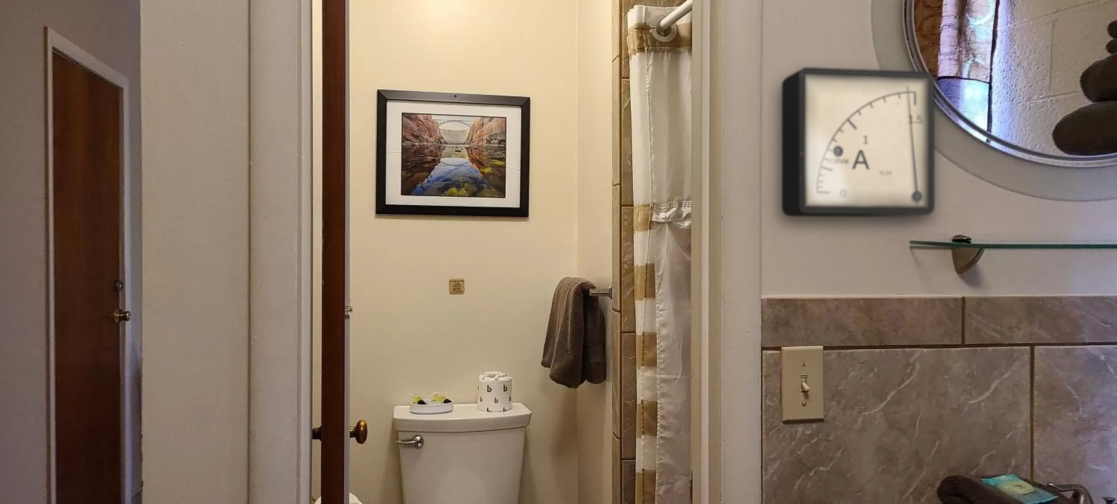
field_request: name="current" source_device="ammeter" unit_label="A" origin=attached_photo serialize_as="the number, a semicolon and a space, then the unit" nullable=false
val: 1.45; A
